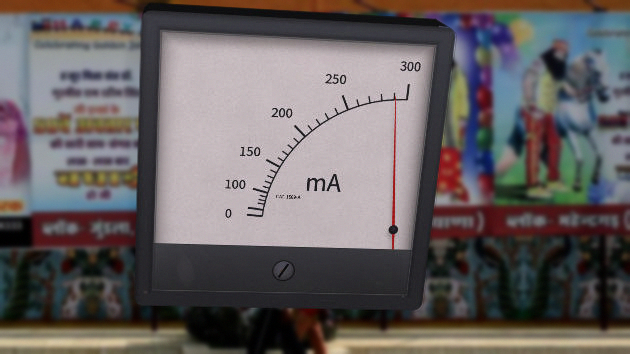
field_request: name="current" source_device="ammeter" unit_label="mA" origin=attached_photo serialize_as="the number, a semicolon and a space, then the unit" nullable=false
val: 290; mA
